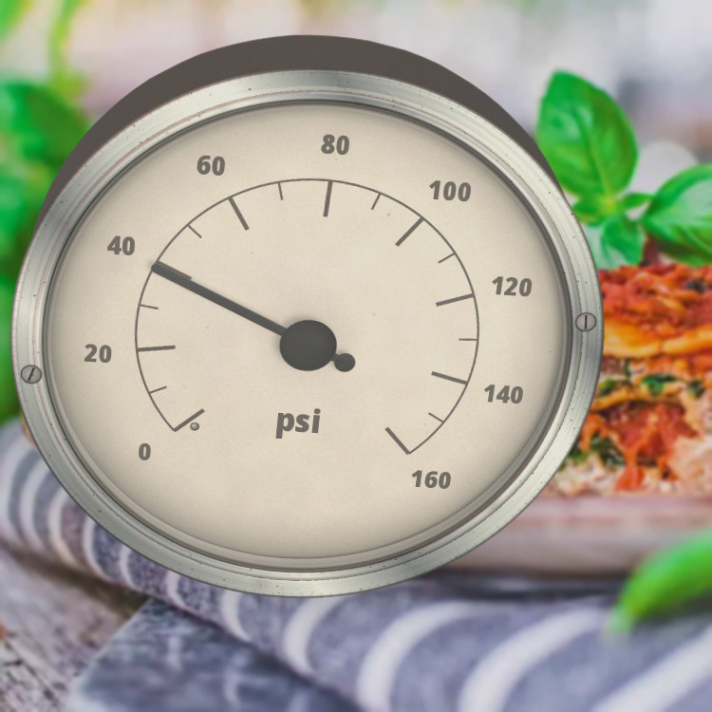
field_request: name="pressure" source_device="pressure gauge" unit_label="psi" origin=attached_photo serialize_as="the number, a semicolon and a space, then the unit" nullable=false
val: 40; psi
